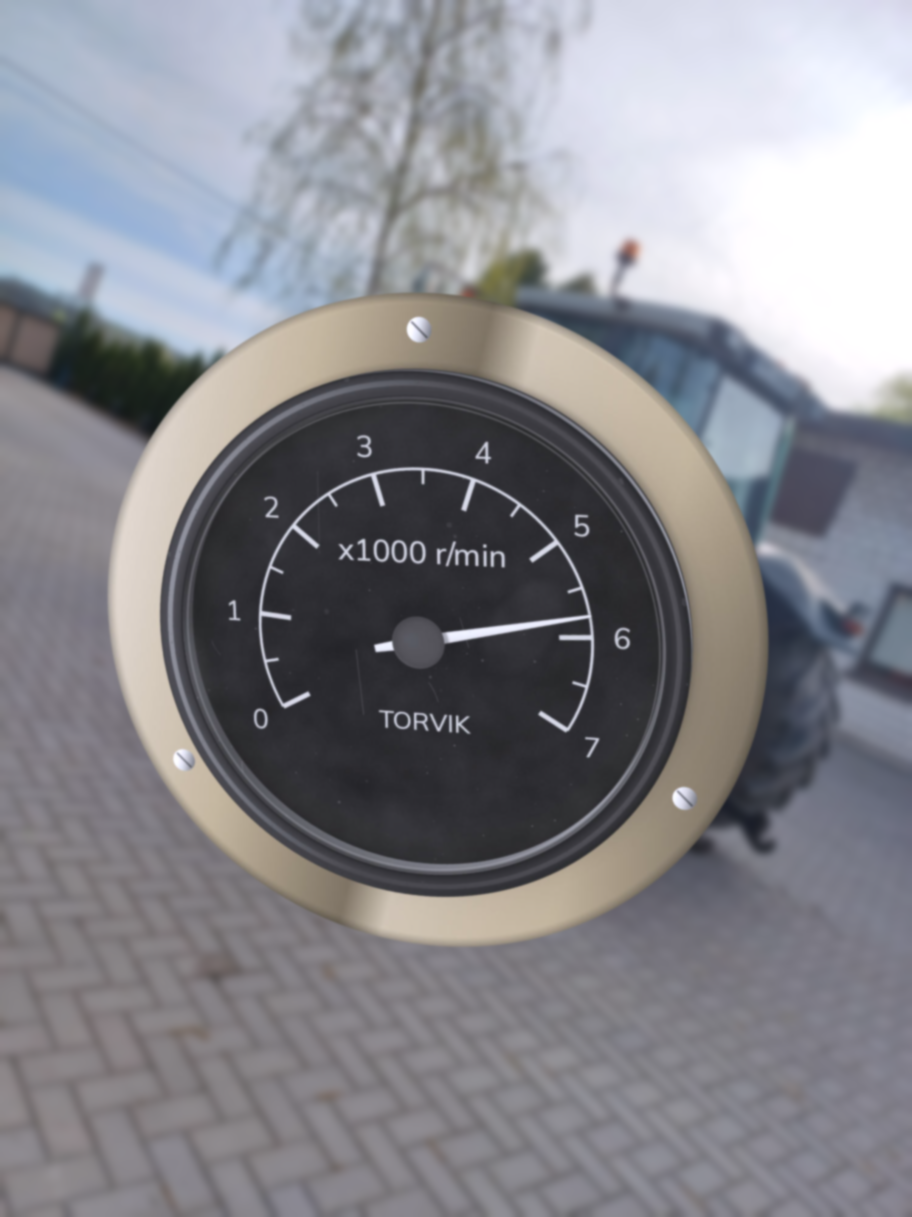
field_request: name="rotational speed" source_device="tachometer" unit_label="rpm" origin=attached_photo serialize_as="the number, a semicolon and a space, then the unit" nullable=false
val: 5750; rpm
